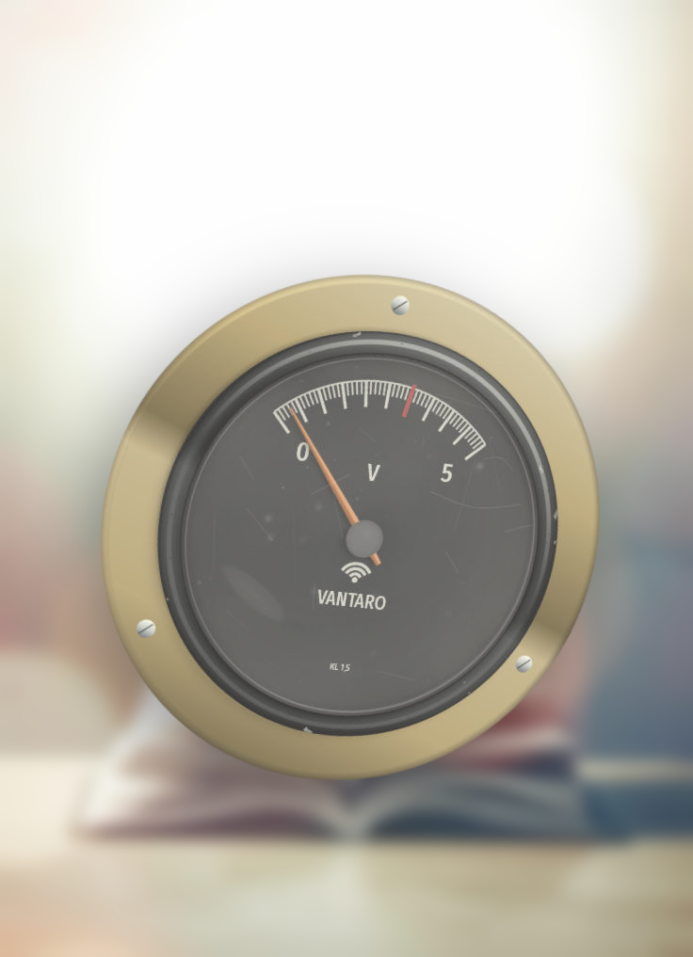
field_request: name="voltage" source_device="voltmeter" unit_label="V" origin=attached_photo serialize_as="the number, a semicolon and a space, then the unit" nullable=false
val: 0.3; V
